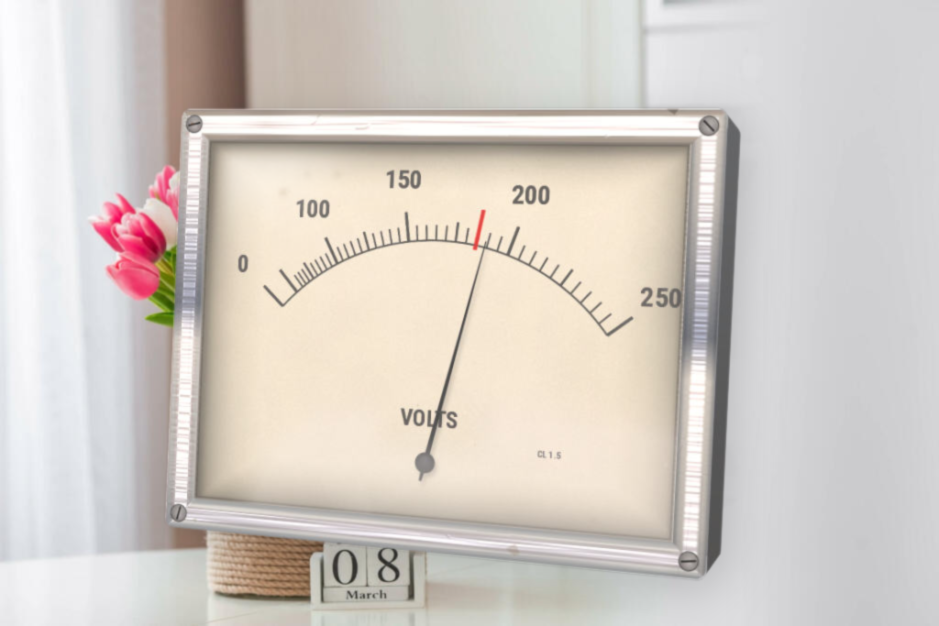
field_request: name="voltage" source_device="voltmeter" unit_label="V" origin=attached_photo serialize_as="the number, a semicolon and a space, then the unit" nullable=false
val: 190; V
